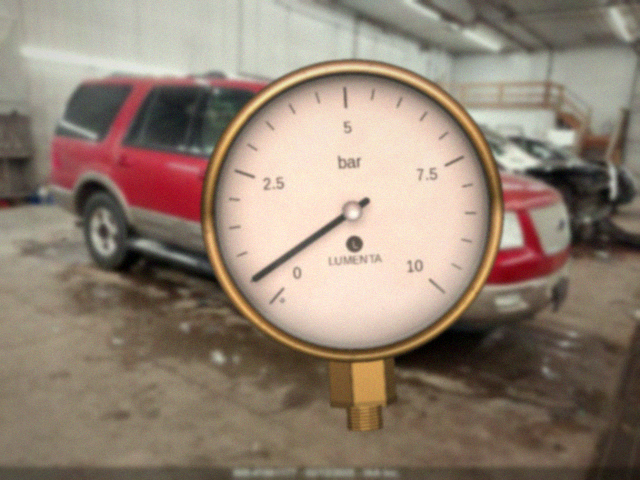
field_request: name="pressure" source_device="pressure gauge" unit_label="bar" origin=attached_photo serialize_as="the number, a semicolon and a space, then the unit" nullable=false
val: 0.5; bar
